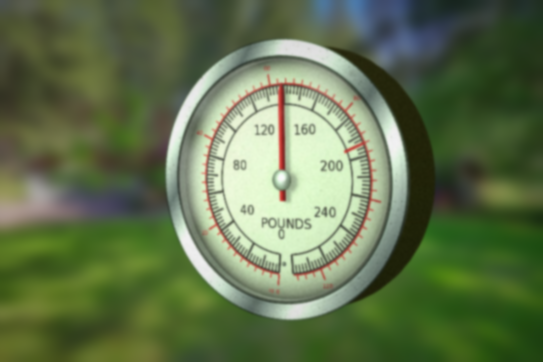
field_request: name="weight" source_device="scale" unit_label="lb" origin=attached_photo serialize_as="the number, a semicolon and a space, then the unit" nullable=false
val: 140; lb
